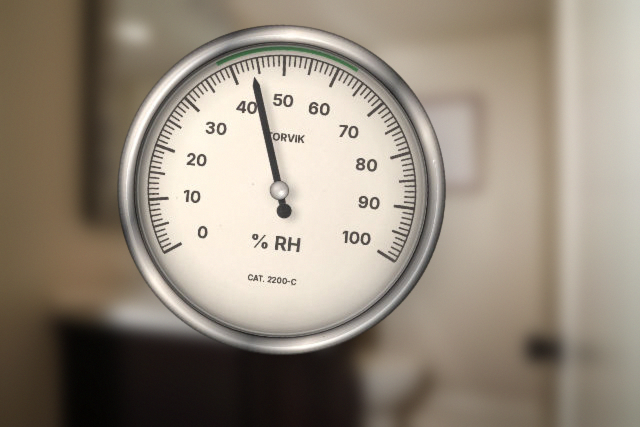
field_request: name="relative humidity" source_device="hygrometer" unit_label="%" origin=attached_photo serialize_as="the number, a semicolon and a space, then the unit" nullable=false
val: 44; %
